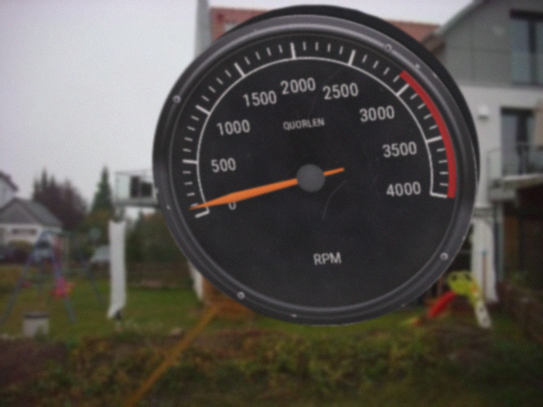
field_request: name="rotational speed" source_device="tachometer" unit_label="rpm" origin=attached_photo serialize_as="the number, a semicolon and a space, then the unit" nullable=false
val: 100; rpm
